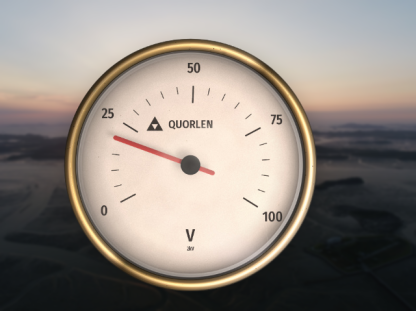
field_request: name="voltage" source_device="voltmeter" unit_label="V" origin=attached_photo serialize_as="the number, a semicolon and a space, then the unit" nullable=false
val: 20; V
